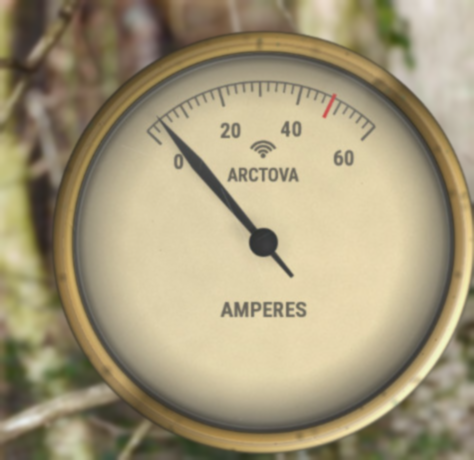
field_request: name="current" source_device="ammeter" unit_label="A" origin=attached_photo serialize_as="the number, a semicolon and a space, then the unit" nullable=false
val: 4; A
